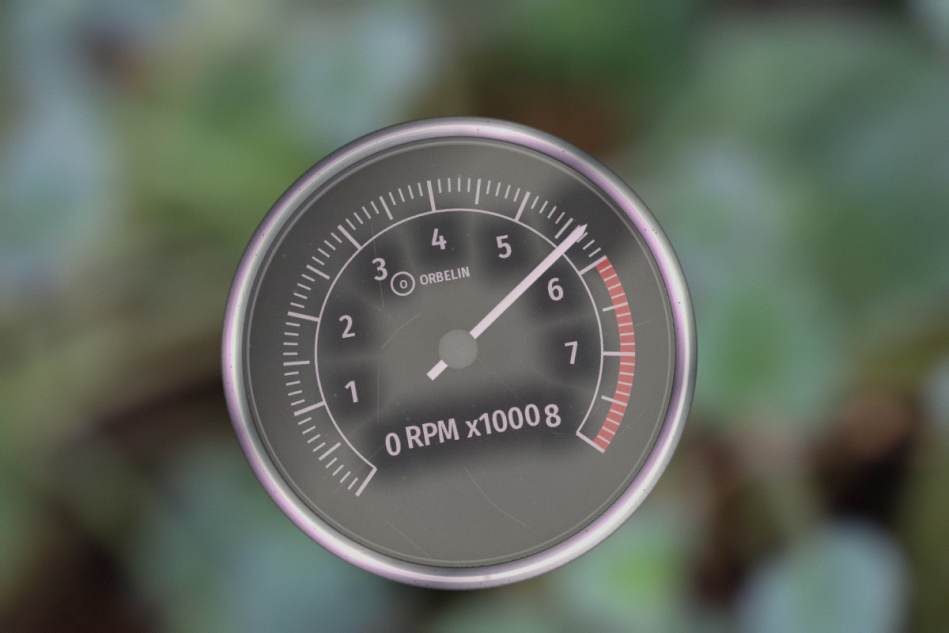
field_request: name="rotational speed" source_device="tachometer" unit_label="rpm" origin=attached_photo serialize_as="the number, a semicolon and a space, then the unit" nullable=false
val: 5650; rpm
